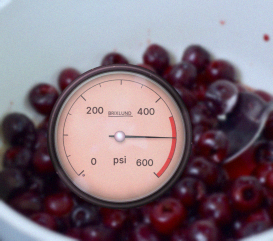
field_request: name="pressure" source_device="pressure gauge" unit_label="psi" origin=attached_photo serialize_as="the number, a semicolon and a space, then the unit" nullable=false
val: 500; psi
